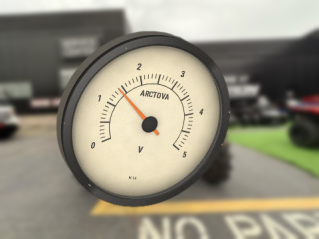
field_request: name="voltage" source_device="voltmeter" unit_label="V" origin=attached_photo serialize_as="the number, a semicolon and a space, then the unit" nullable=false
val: 1.4; V
